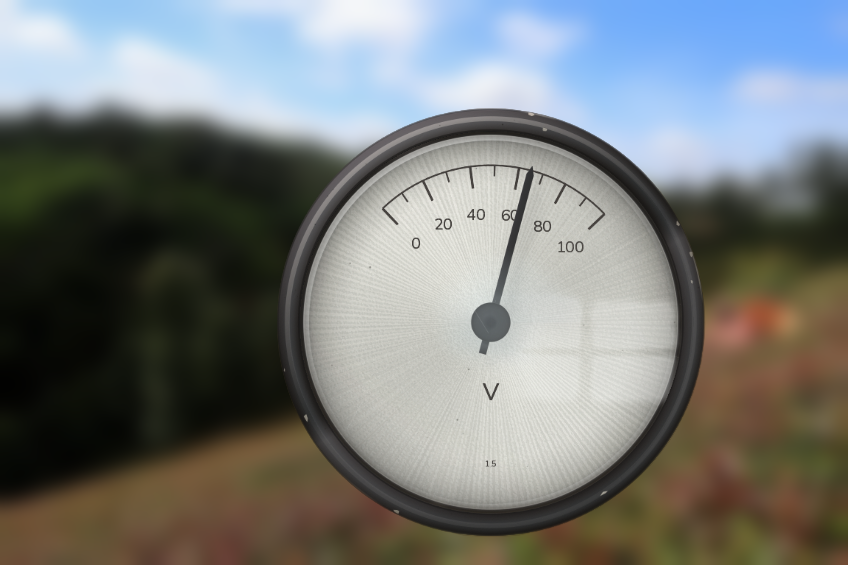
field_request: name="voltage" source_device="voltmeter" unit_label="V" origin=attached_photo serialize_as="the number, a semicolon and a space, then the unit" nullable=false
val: 65; V
